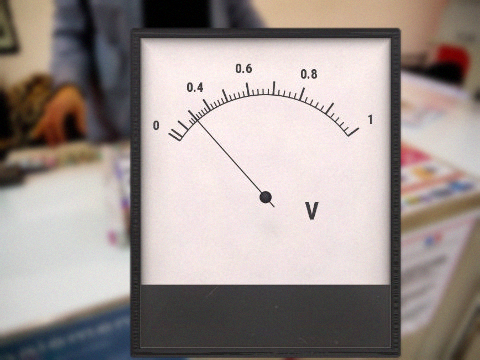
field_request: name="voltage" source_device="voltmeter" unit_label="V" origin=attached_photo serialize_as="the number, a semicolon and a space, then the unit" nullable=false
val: 0.3; V
